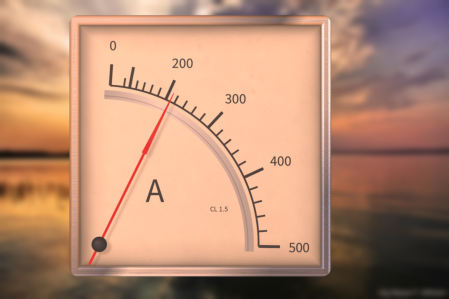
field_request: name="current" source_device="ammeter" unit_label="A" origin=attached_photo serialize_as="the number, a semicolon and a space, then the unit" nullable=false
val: 210; A
